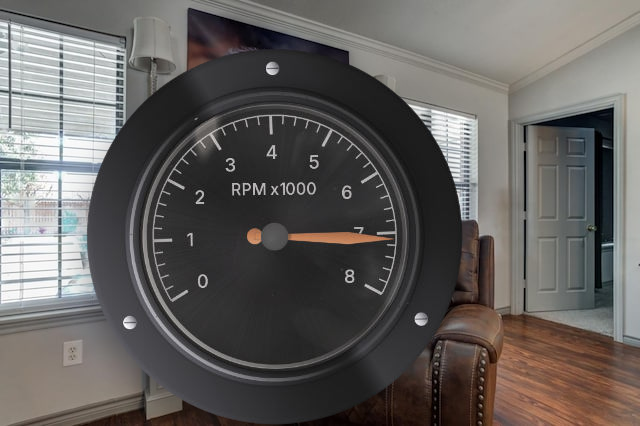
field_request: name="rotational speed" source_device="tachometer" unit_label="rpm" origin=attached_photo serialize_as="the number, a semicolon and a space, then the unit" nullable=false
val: 7100; rpm
